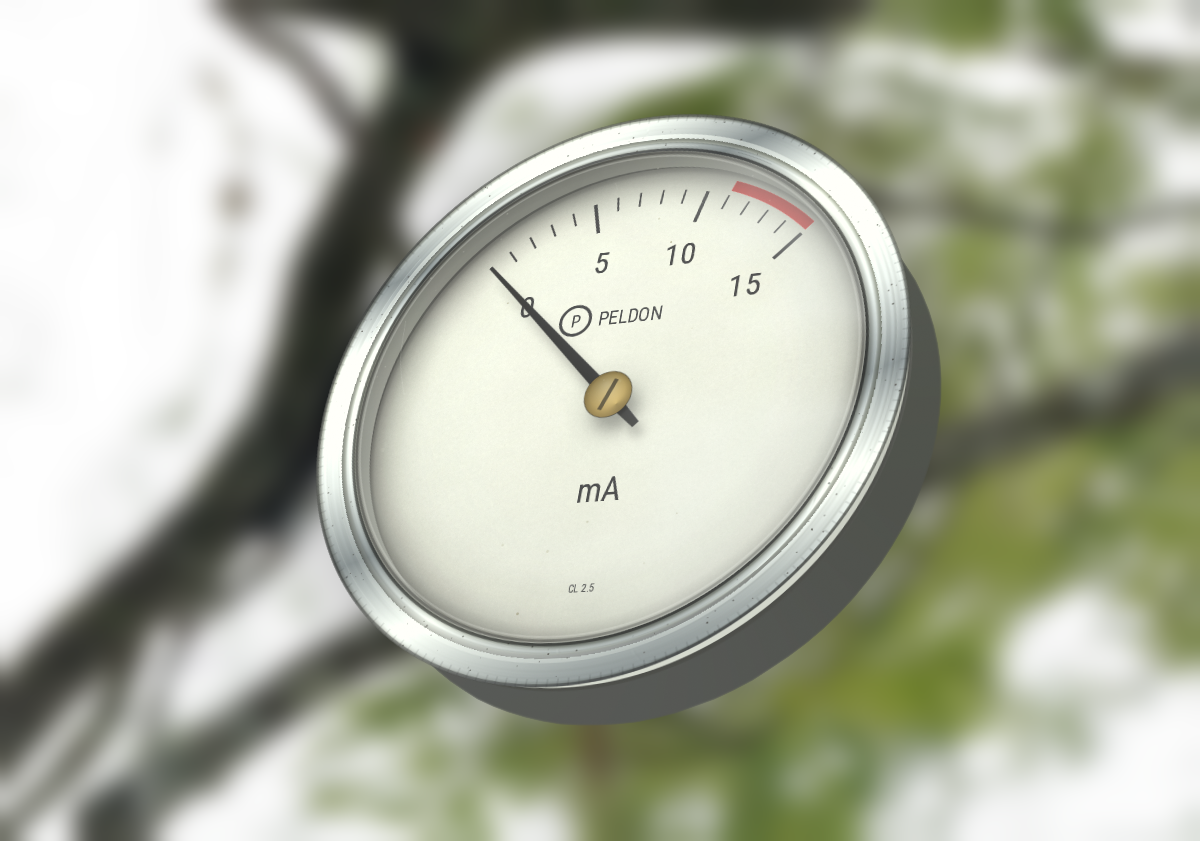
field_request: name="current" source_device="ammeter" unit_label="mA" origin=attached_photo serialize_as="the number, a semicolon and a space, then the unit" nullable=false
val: 0; mA
